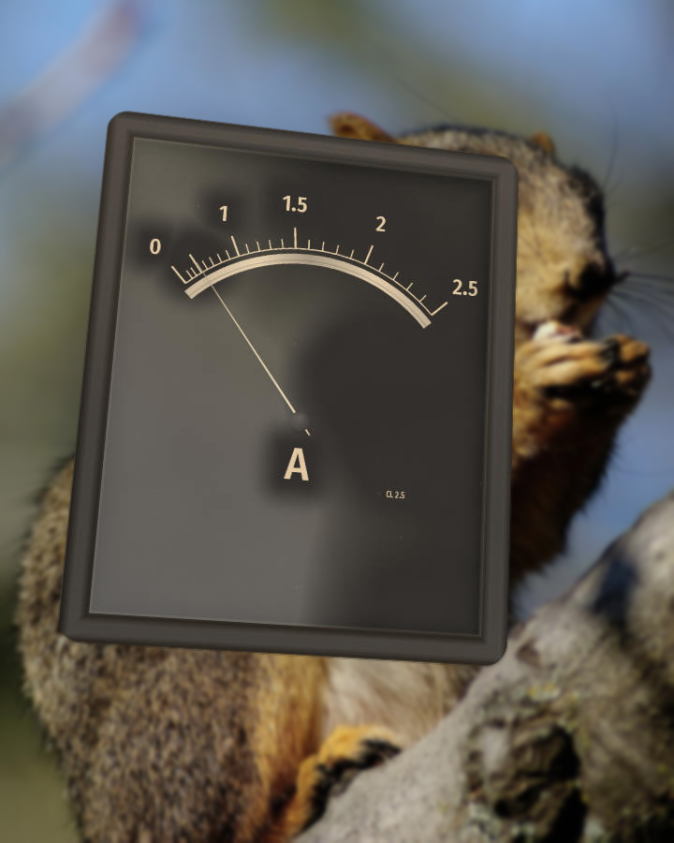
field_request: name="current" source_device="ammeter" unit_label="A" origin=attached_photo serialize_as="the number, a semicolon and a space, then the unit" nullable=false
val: 0.5; A
